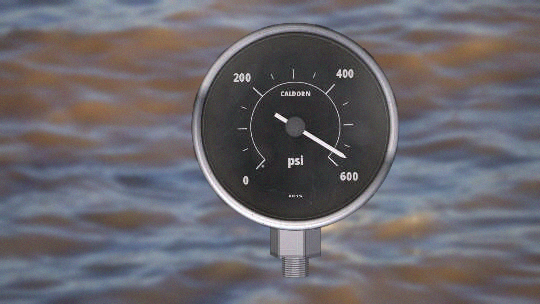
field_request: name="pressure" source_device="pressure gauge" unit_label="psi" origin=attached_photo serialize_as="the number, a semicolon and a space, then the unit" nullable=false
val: 575; psi
